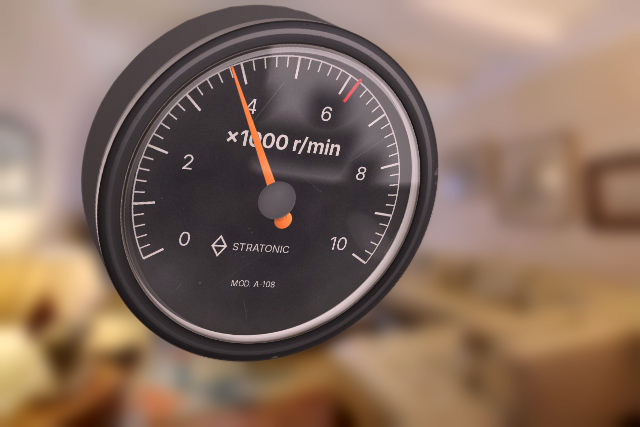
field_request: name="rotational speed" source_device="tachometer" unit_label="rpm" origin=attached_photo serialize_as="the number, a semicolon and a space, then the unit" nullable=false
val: 3800; rpm
